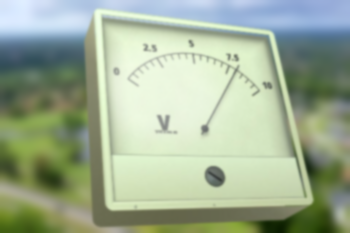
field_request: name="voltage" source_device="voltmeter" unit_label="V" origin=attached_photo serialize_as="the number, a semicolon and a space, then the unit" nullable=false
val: 8; V
